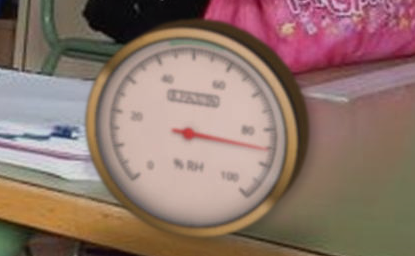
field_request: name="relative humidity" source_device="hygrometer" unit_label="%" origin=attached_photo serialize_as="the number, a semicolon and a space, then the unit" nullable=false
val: 85; %
